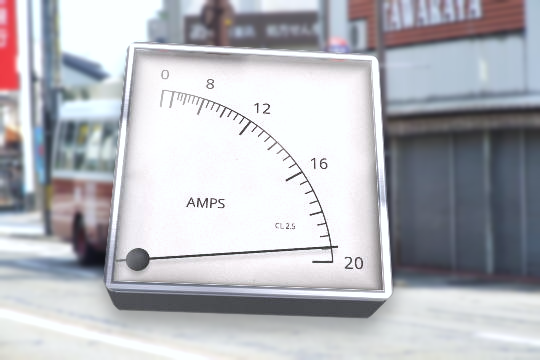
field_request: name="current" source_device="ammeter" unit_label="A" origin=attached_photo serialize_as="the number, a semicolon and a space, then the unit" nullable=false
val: 19.5; A
